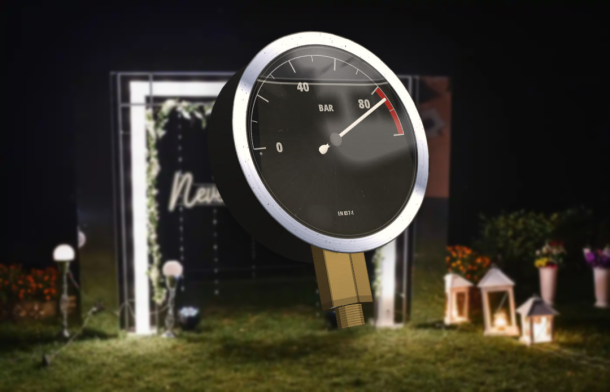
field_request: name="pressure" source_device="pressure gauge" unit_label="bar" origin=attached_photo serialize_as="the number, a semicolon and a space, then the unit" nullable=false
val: 85; bar
